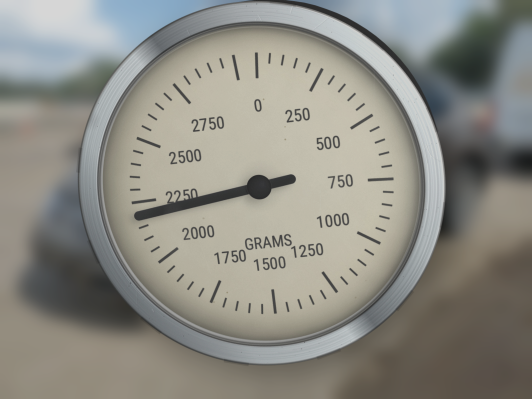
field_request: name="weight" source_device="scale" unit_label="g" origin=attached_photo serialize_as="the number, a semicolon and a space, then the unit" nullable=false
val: 2200; g
